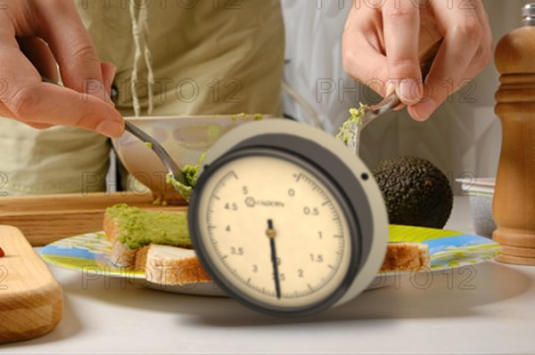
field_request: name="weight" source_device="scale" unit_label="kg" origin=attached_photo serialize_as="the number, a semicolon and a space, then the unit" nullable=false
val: 2.5; kg
